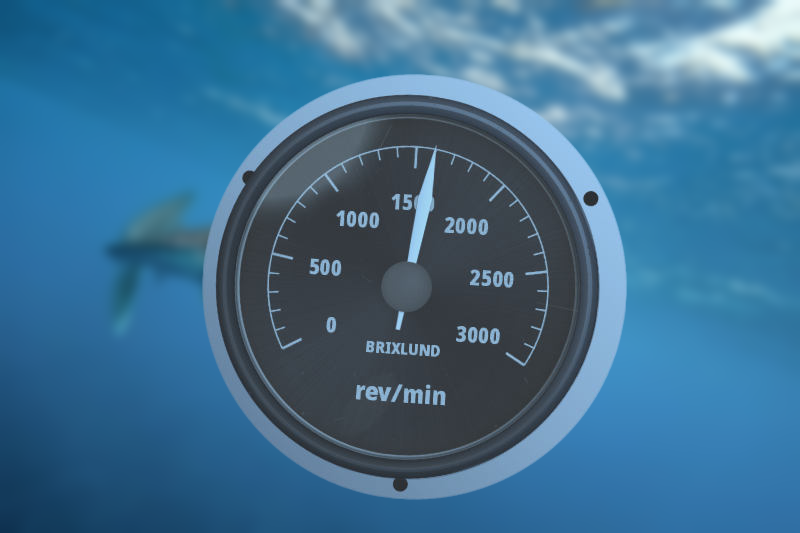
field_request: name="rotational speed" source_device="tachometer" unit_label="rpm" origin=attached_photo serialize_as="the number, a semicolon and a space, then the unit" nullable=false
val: 1600; rpm
